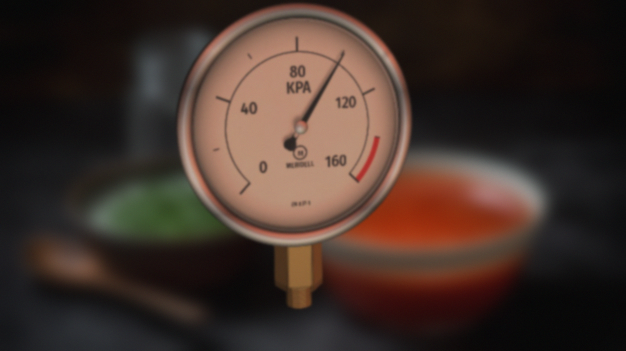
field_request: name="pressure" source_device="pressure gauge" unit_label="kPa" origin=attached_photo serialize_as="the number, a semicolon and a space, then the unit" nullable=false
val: 100; kPa
